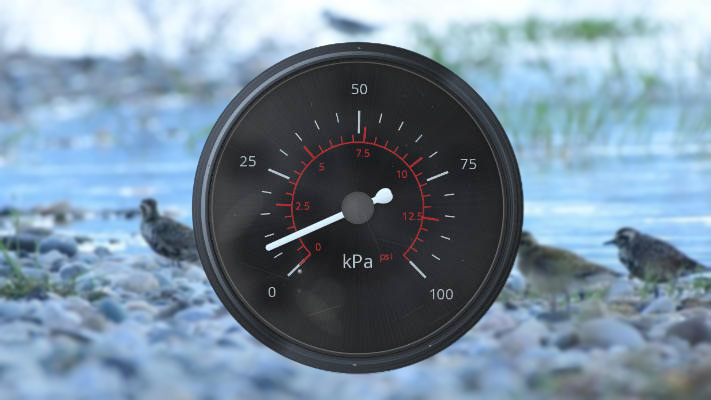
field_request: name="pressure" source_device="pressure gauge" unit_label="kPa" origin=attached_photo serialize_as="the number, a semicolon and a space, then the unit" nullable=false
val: 7.5; kPa
